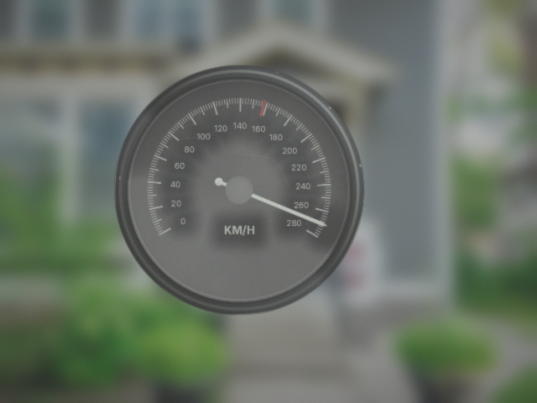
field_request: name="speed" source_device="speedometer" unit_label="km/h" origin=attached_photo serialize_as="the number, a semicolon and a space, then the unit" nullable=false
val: 270; km/h
